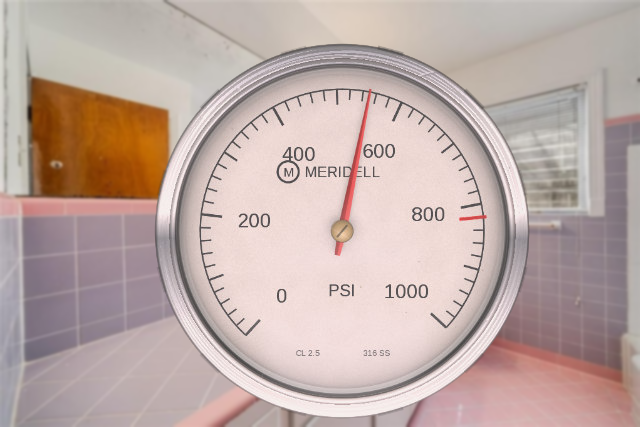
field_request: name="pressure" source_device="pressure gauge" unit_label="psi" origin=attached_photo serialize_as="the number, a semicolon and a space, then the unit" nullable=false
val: 550; psi
